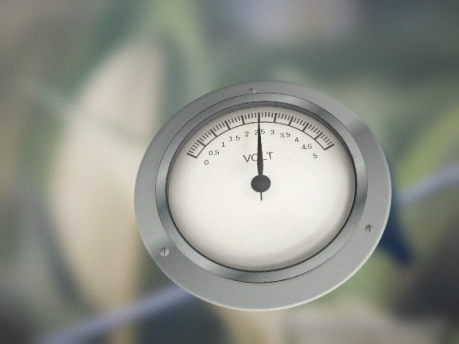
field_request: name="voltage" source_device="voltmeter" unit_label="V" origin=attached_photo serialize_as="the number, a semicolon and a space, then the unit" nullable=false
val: 2.5; V
